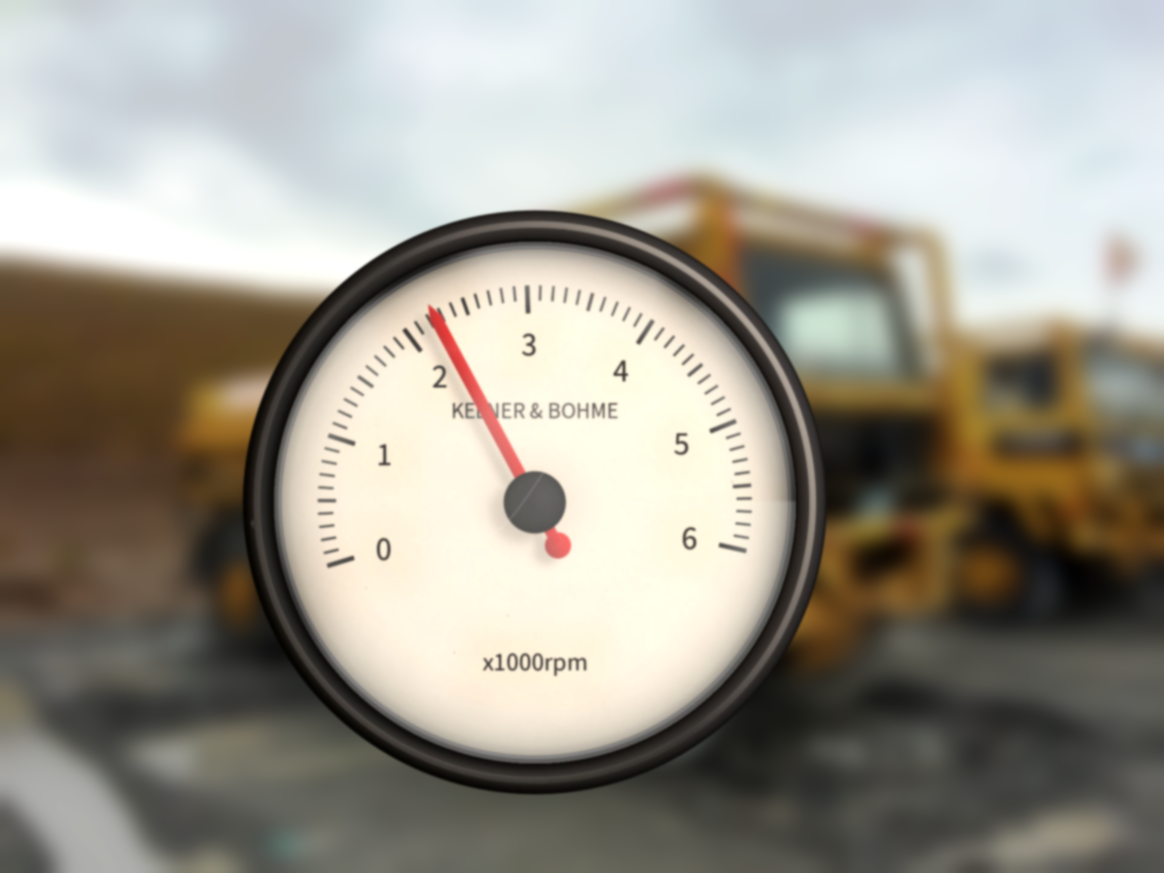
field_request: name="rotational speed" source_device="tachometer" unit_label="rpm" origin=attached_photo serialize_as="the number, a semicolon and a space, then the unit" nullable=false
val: 2250; rpm
